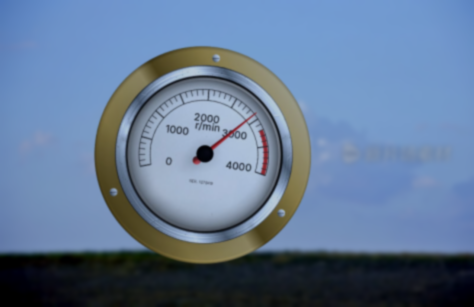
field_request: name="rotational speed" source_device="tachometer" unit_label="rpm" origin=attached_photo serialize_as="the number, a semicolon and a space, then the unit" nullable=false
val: 2900; rpm
